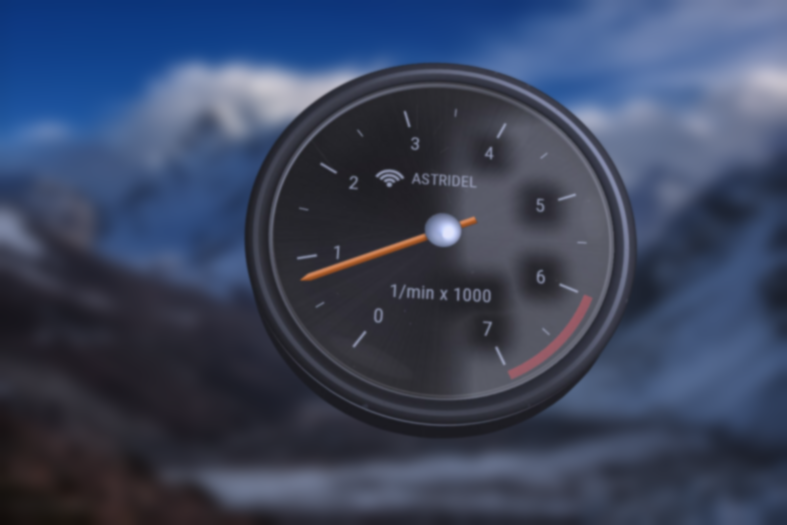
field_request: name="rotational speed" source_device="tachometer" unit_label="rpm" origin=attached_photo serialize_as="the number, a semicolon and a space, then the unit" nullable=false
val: 750; rpm
